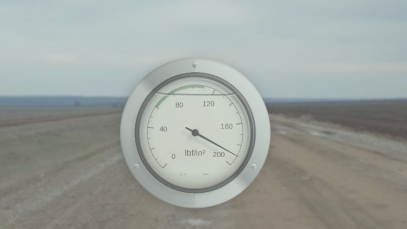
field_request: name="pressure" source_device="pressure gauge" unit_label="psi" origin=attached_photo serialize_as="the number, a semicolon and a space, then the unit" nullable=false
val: 190; psi
